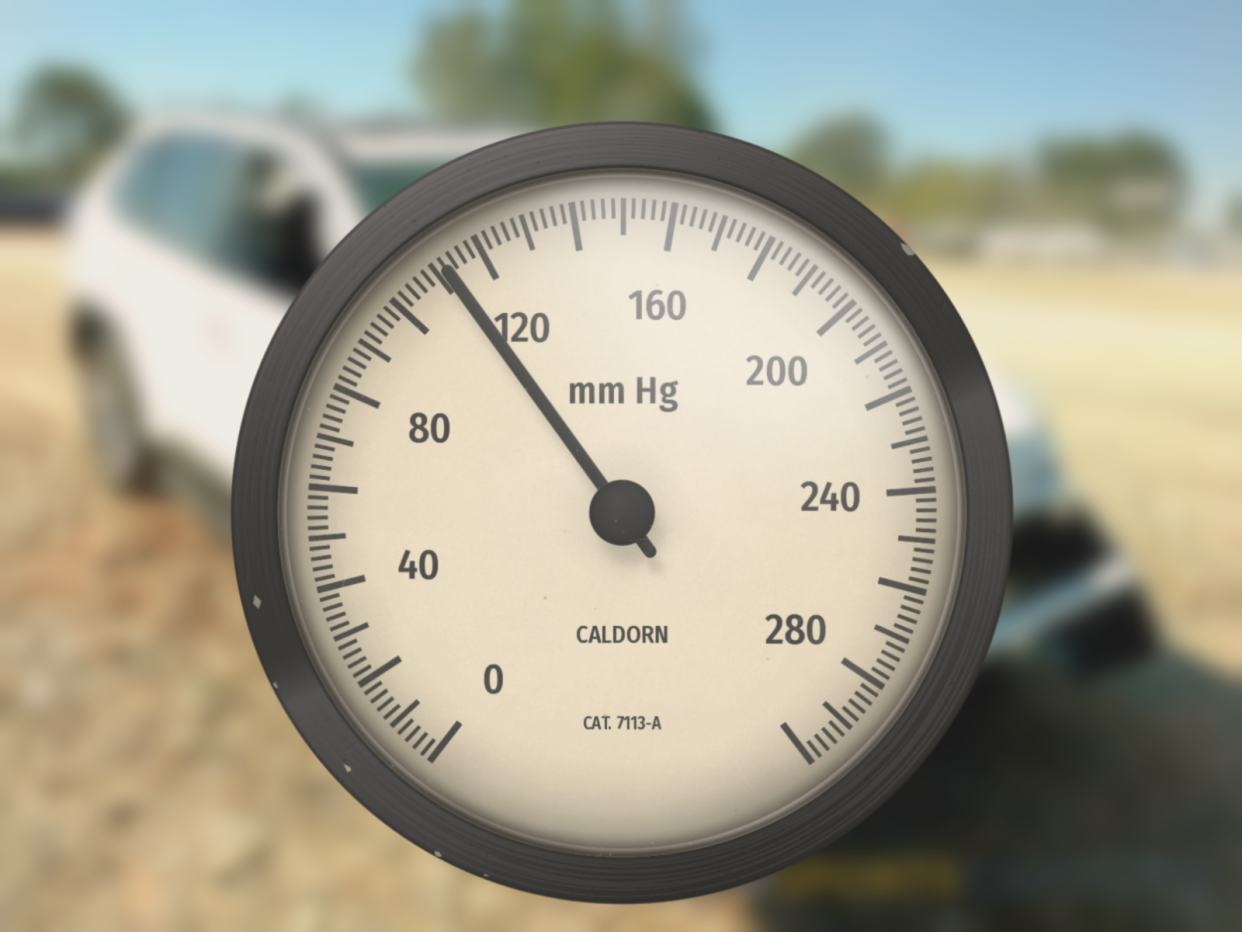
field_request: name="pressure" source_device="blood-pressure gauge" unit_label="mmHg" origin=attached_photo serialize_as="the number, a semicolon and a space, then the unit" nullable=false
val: 112; mmHg
